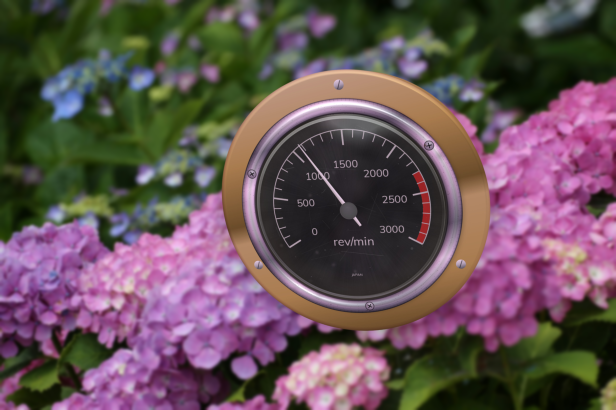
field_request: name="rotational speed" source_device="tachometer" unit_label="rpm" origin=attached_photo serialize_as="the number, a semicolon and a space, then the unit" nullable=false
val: 1100; rpm
